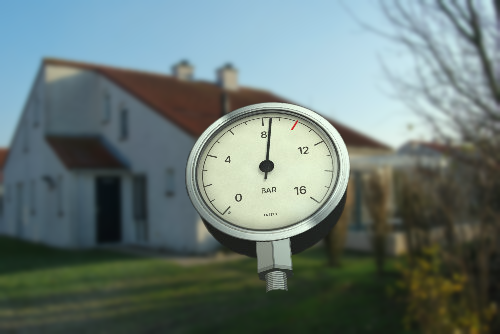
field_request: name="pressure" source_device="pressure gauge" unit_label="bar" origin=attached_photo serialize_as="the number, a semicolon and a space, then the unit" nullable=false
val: 8.5; bar
